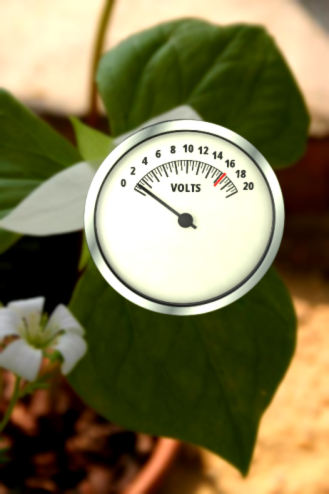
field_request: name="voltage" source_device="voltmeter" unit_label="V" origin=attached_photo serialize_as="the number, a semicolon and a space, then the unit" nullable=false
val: 1; V
